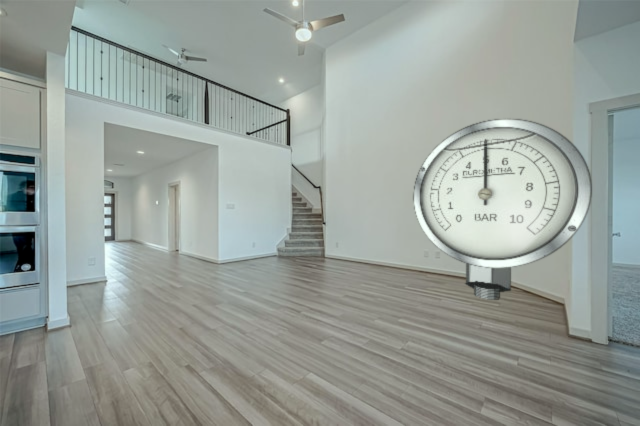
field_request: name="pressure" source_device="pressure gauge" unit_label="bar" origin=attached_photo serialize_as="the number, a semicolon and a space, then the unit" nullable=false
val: 5; bar
